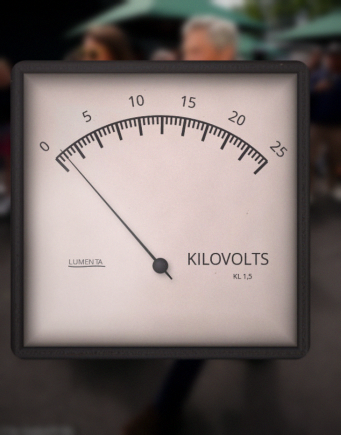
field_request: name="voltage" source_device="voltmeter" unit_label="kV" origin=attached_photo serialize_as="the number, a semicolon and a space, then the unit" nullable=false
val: 1; kV
